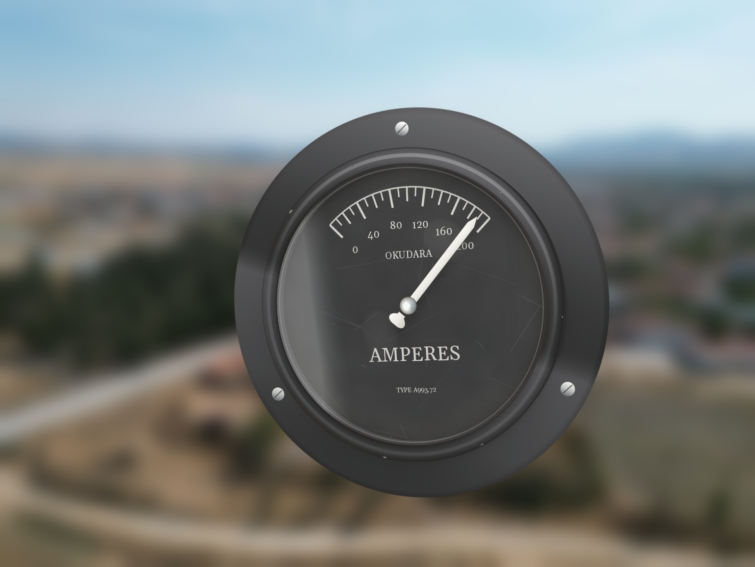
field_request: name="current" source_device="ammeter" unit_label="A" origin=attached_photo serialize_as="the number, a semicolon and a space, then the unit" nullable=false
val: 190; A
